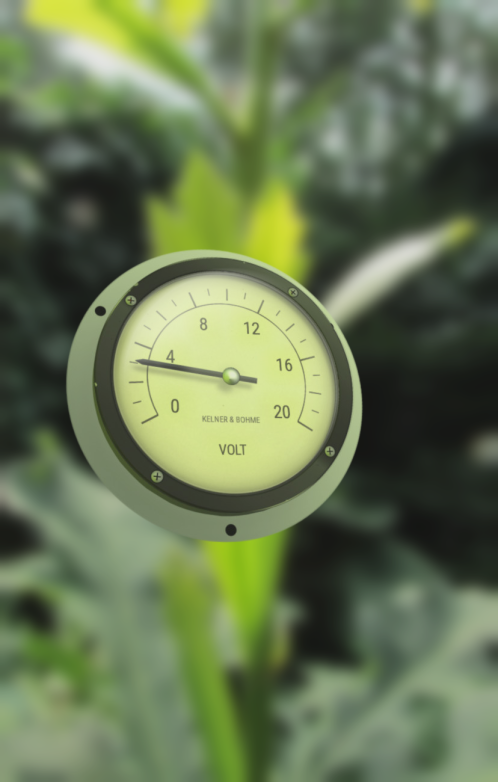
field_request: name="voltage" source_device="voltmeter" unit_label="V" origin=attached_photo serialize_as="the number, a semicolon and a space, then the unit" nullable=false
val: 3; V
